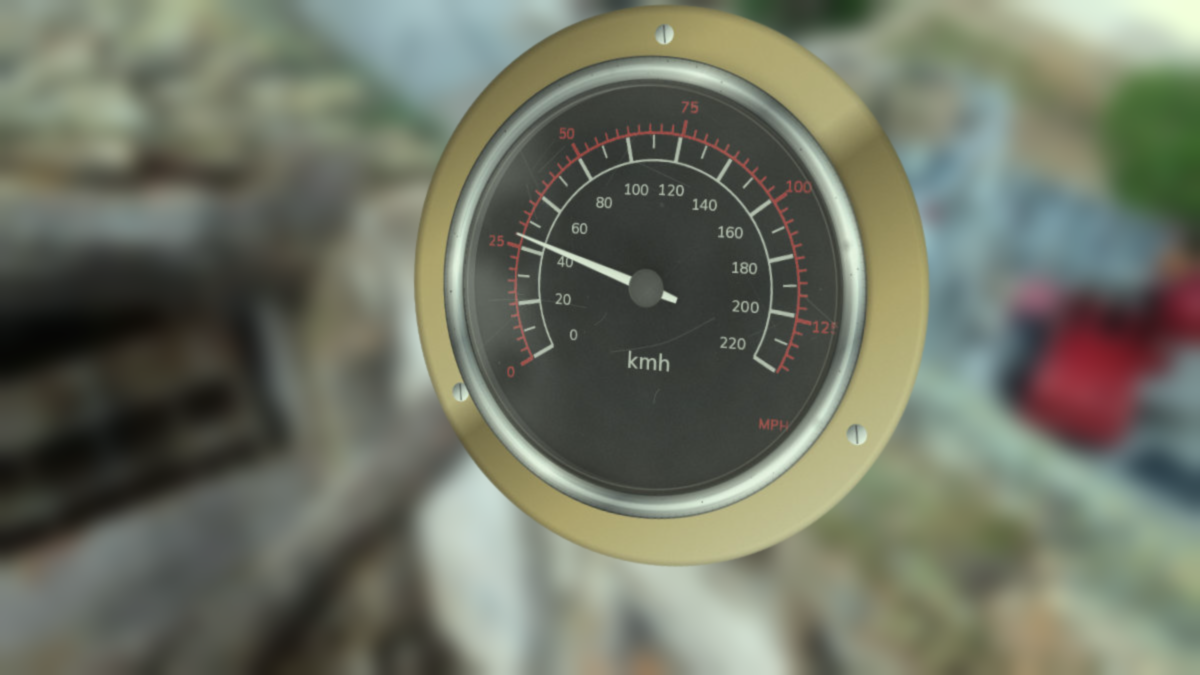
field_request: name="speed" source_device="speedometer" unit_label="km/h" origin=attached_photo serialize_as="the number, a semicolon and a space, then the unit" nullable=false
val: 45; km/h
